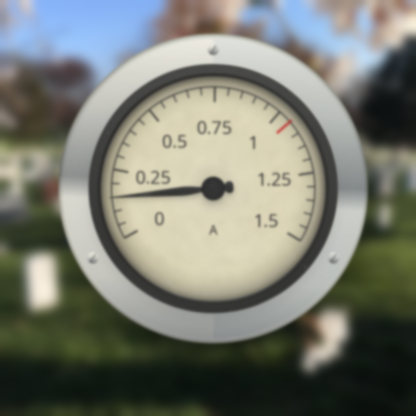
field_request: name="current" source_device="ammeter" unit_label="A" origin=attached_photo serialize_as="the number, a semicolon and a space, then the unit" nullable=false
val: 0.15; A
